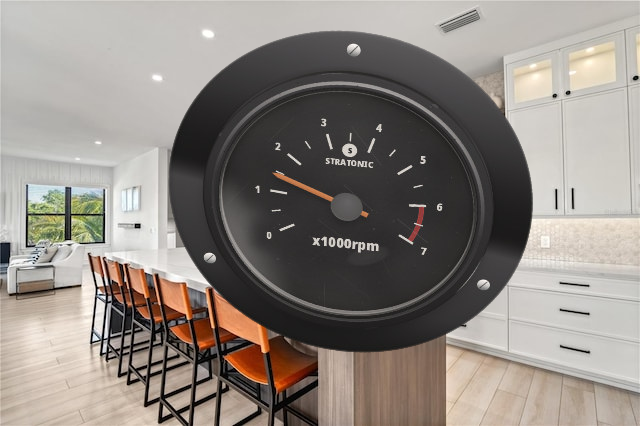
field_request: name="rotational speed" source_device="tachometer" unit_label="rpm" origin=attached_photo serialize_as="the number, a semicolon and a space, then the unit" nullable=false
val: 1500; rpm
